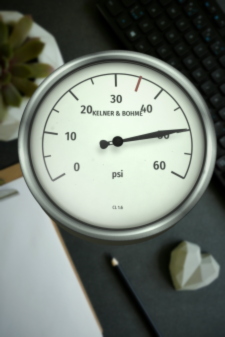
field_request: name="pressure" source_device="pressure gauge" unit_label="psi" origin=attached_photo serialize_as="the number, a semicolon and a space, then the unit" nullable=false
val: 50; psi
